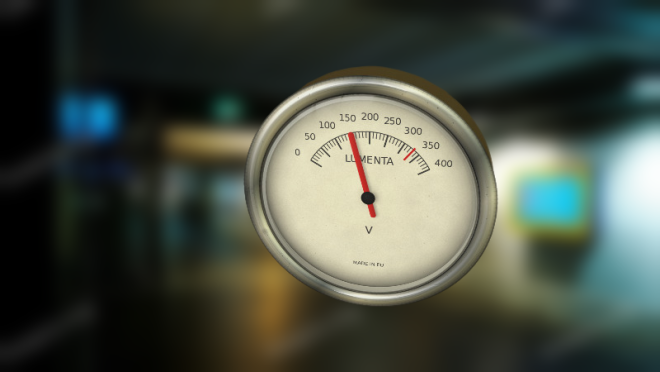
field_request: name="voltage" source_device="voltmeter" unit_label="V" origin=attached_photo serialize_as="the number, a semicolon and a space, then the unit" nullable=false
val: 150; V
